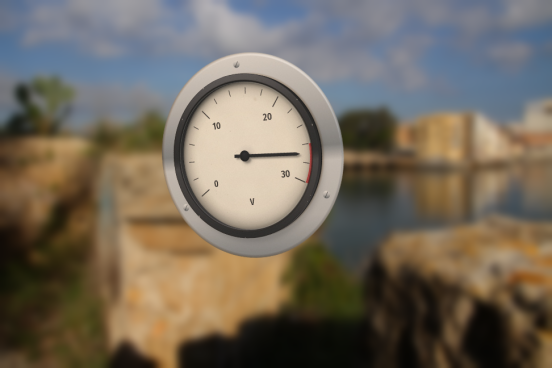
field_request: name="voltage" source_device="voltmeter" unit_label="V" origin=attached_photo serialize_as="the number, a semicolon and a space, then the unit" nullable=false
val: 27; V
